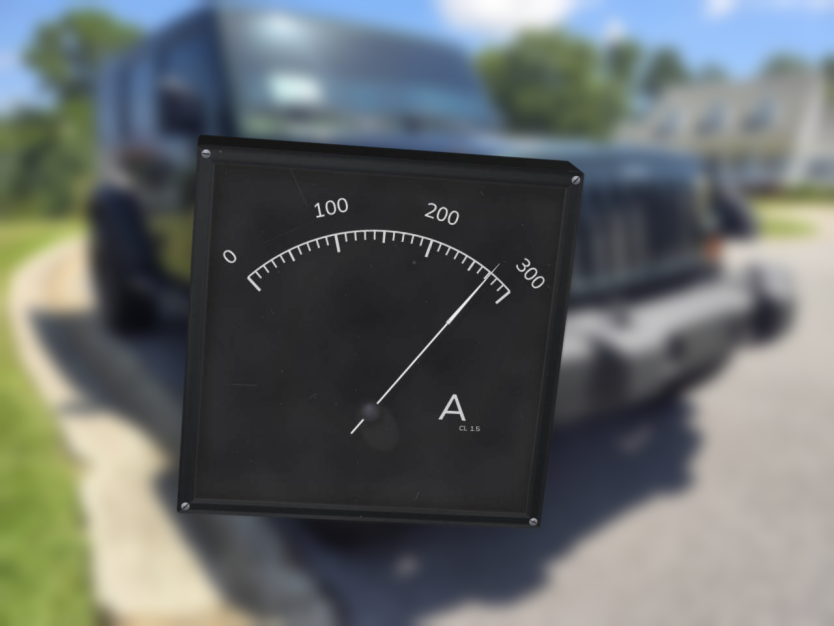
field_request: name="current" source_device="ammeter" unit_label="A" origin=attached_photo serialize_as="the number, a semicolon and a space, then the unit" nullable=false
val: 270; A
